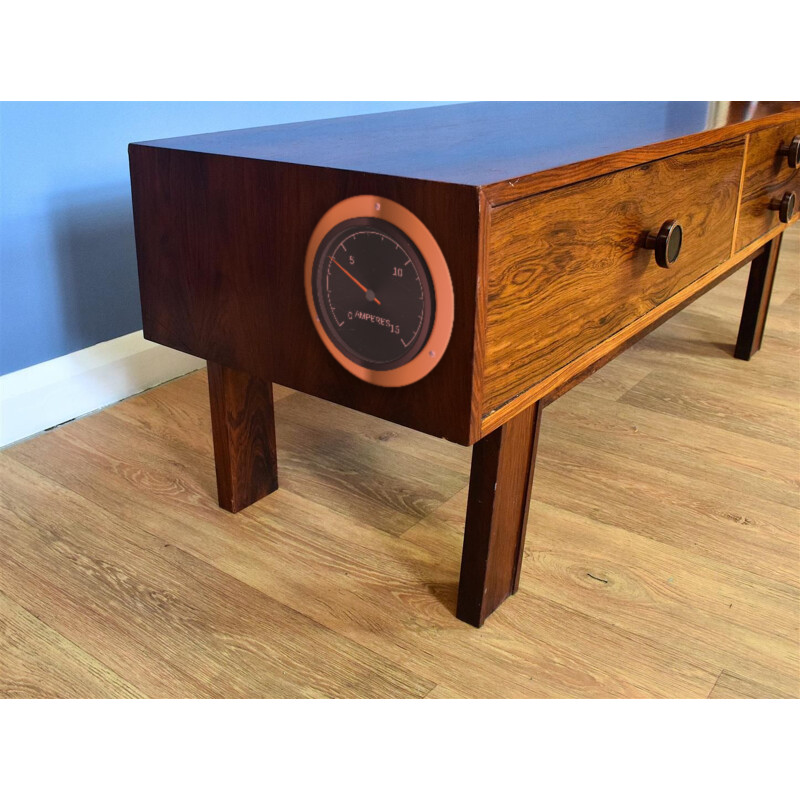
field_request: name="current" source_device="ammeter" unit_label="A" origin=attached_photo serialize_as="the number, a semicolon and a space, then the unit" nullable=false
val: 4; A
